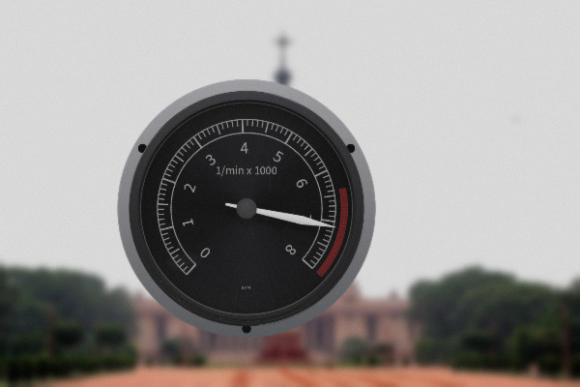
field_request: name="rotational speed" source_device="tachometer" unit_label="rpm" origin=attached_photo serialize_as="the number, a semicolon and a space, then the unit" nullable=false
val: 7100; rpm
